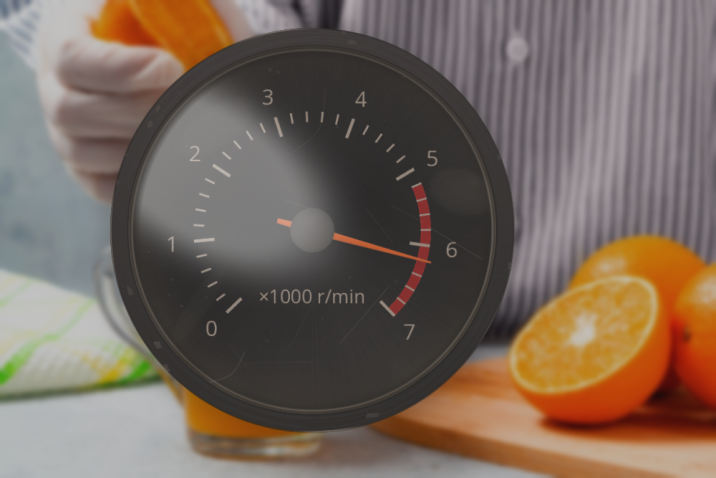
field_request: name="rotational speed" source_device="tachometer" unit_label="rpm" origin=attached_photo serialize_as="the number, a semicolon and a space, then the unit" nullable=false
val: 6200; rpm
